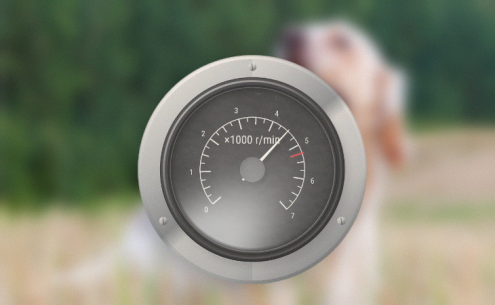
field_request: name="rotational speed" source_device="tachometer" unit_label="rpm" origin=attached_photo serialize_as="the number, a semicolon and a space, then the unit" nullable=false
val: 4500; rpm
